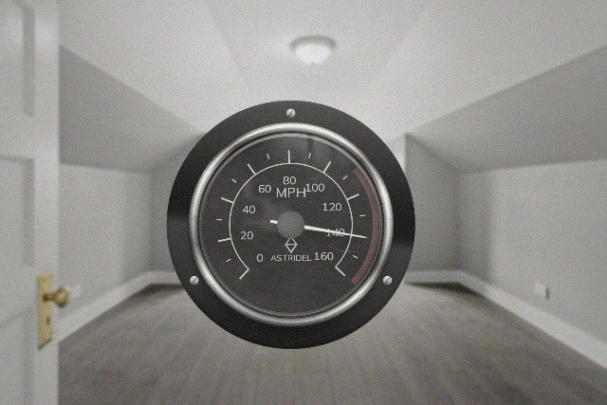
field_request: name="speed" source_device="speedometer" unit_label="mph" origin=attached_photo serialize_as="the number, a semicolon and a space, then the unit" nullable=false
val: 140; mph
